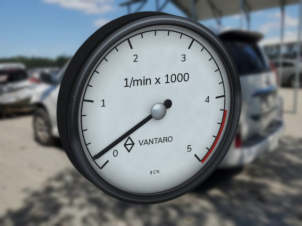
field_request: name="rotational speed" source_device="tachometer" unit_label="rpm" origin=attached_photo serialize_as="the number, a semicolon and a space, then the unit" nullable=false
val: 200; rpm
